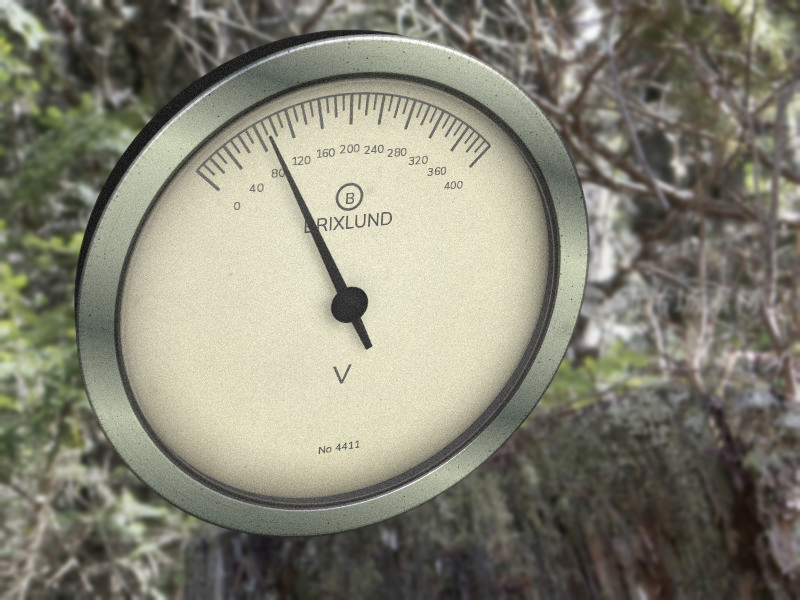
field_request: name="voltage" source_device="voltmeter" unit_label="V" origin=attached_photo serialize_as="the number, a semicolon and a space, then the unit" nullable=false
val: 90; V
